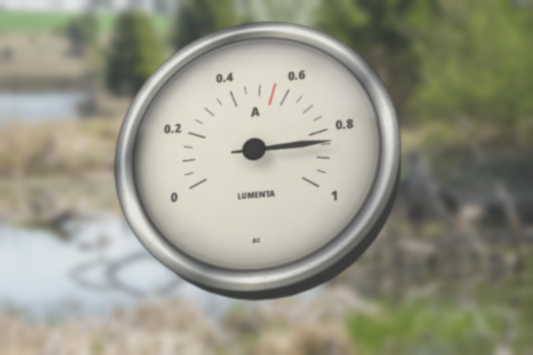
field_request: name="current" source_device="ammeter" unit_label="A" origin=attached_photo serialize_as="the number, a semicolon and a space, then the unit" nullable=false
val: 0.85; A
